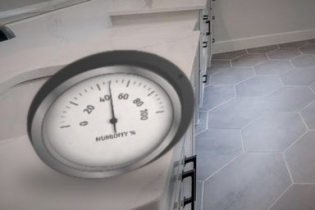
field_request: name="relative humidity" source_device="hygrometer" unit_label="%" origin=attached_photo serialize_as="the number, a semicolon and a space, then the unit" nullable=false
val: 48; %
